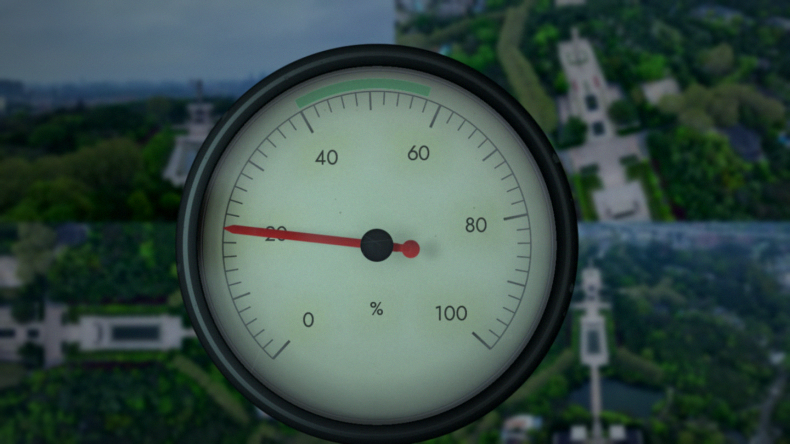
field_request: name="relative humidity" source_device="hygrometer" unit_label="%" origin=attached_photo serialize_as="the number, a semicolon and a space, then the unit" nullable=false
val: 20; %
